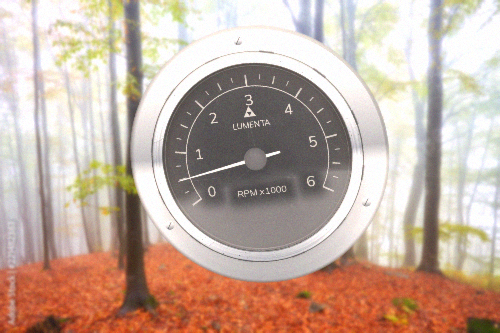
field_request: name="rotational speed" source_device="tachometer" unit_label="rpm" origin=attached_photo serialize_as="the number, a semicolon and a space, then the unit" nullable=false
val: 500; rpm
